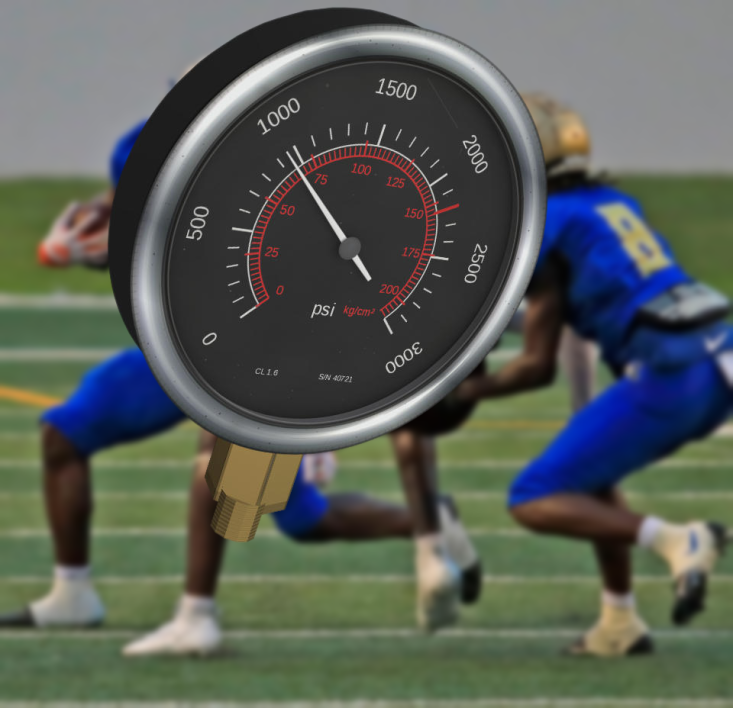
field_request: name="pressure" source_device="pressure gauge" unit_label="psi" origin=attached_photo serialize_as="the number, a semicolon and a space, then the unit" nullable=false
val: 950; psi
